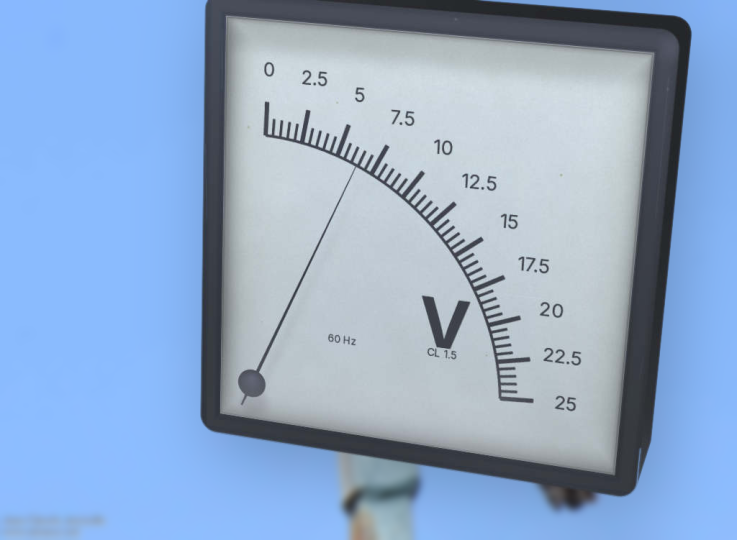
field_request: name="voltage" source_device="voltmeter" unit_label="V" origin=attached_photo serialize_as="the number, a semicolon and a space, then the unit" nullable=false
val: 6.5; V
